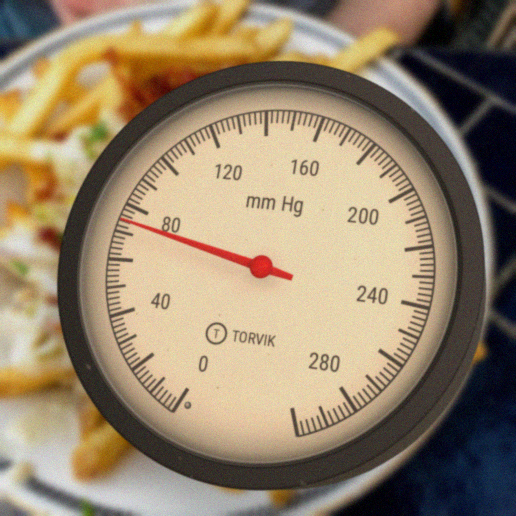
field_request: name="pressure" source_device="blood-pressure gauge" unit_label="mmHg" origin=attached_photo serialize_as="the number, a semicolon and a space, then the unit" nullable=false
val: 74; mmHg
